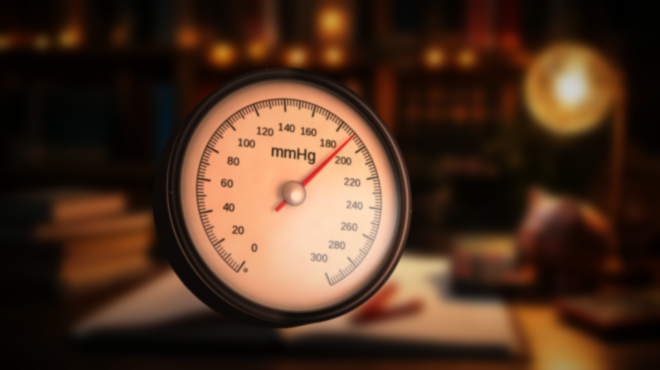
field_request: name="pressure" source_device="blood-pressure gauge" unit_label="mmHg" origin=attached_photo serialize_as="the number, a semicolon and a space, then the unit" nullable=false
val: 190; mmHg
